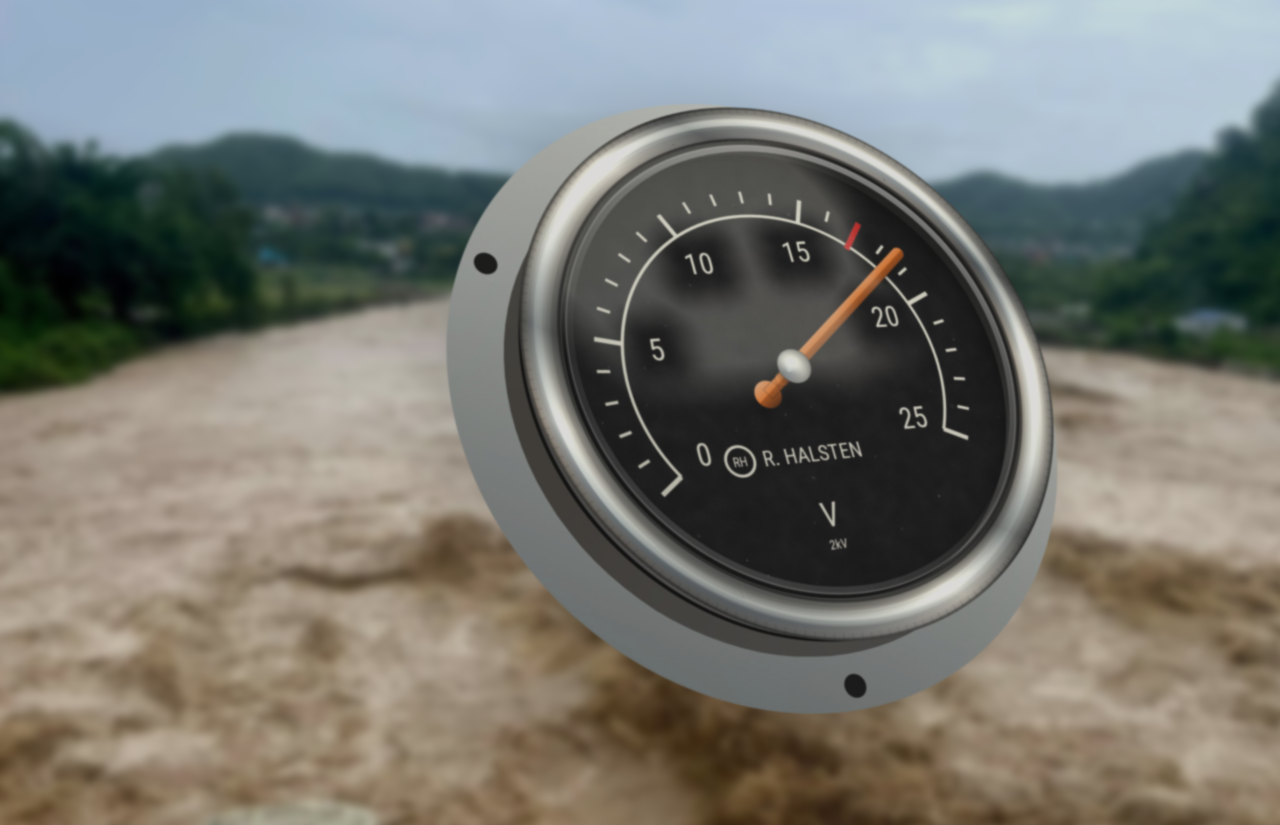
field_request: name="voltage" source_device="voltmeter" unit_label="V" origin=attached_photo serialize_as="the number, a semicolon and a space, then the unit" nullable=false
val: 18.5; V
